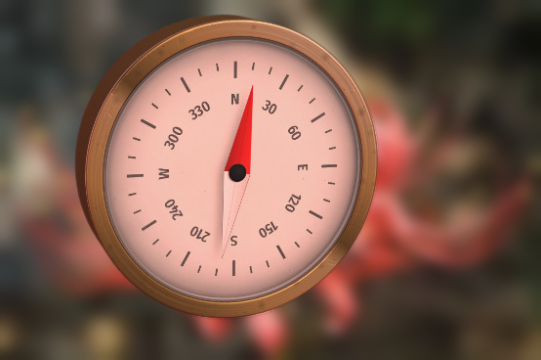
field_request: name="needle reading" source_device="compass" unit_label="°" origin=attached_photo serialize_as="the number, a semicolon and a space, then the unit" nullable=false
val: 10; °
